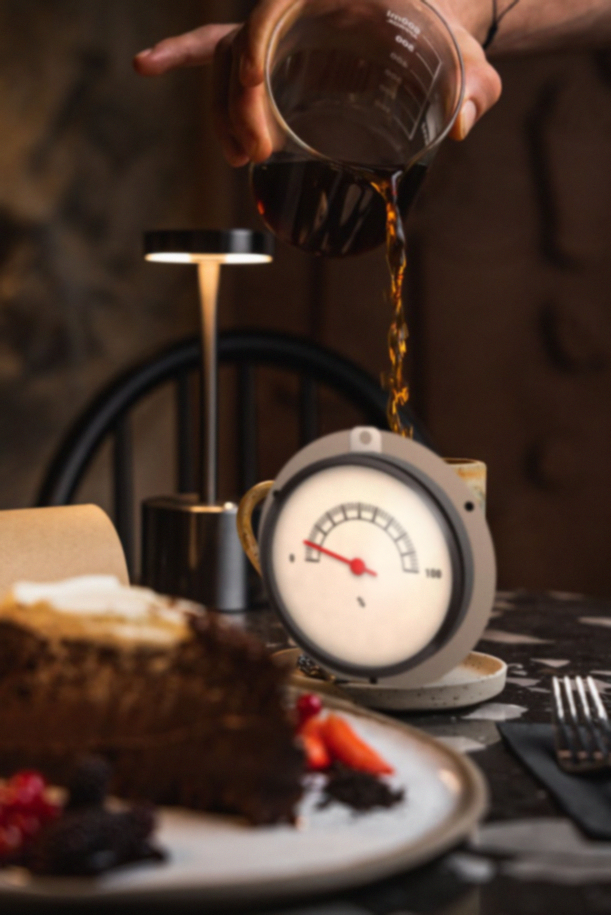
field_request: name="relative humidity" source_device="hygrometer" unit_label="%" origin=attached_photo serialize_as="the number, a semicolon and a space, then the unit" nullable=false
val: 10; %
